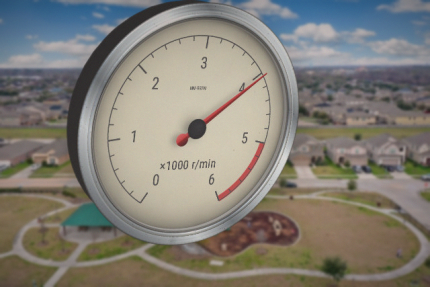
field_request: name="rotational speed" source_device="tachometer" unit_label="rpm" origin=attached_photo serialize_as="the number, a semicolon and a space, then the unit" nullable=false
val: 4000; rpm
